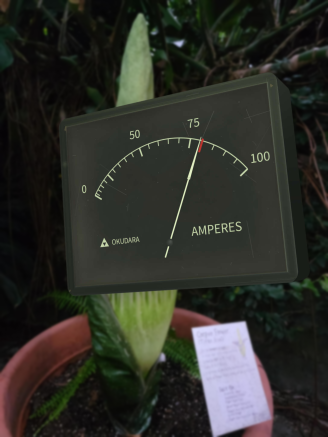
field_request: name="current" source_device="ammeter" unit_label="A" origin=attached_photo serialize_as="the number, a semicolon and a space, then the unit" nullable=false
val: 80; A
